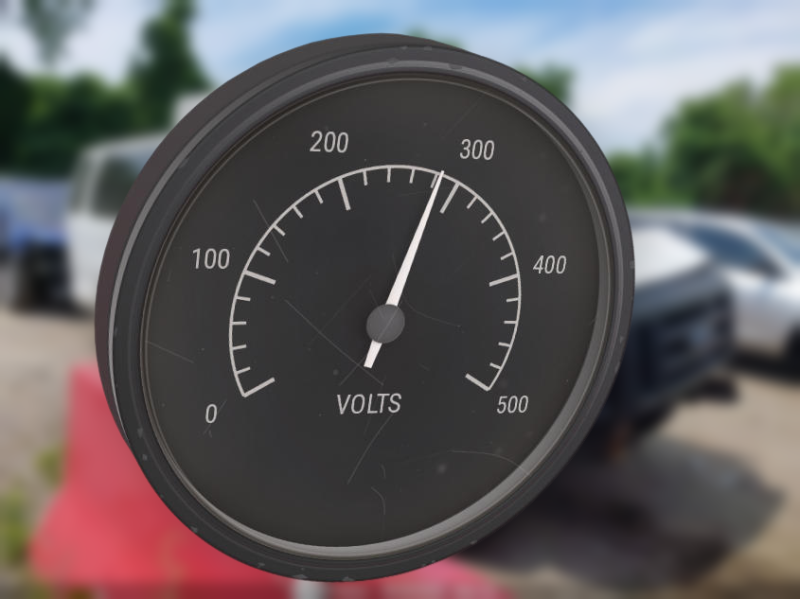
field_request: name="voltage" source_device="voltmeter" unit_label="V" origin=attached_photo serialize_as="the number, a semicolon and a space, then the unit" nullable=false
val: 280; V
